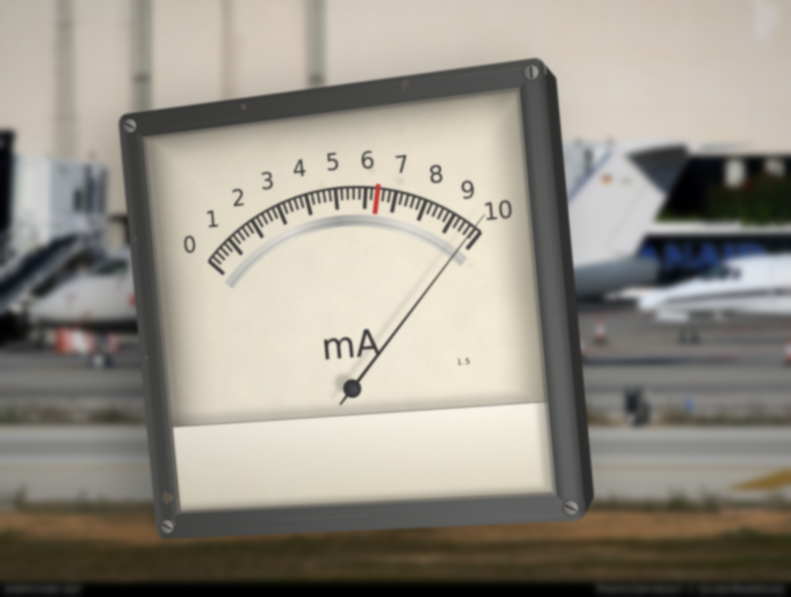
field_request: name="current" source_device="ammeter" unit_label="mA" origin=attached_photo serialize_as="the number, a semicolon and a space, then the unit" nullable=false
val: 9.8; mA
